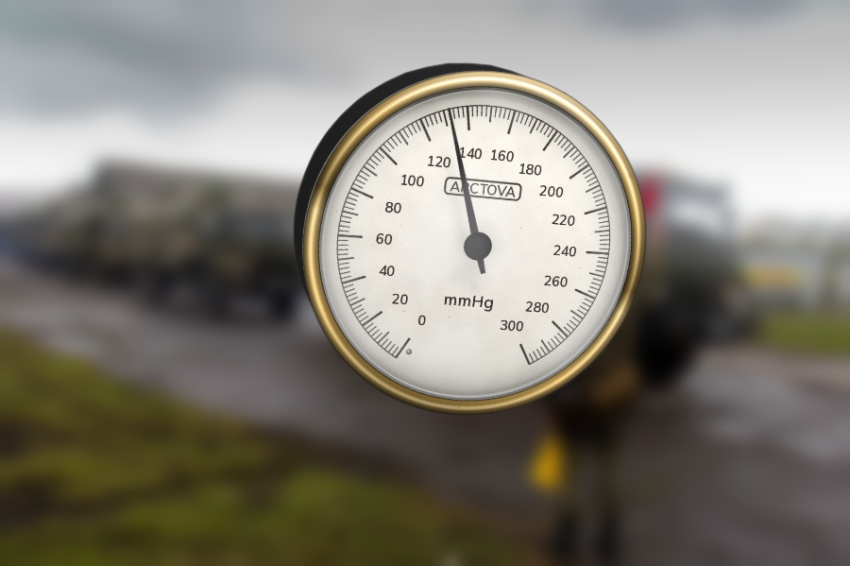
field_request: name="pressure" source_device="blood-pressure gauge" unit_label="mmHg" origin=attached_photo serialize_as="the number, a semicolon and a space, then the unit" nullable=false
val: 132; mmHg
